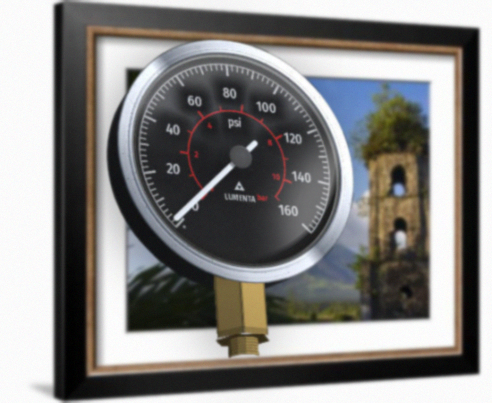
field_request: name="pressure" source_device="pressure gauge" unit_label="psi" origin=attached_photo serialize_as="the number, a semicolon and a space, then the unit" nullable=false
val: 2; psi
